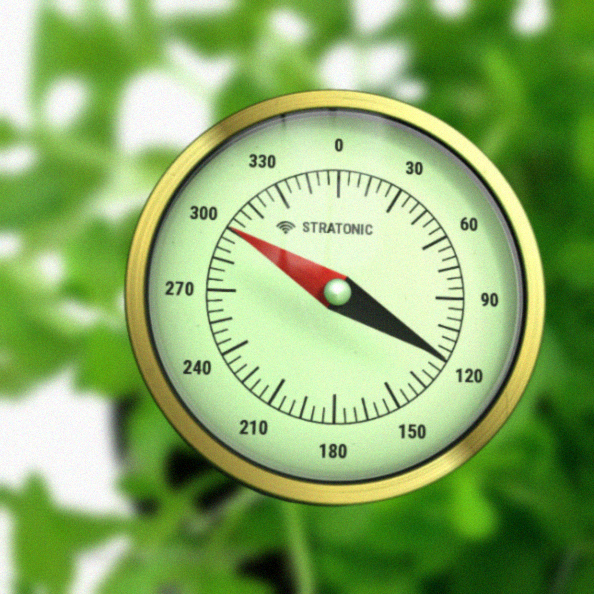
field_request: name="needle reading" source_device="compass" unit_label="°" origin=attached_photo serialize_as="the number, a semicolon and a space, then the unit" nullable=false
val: 300; °
